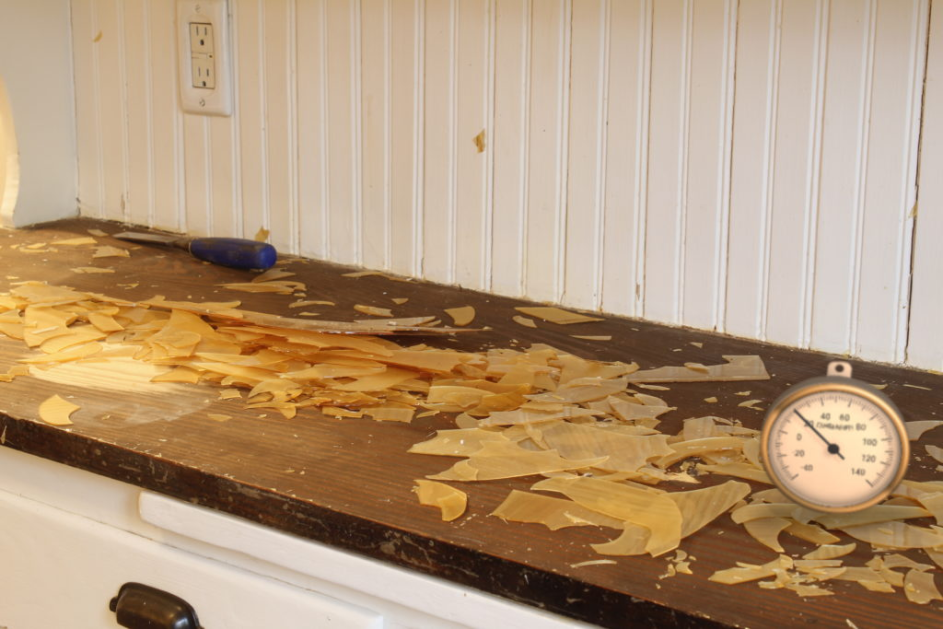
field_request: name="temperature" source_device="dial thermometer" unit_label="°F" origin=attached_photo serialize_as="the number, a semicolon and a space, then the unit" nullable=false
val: 20; °F
